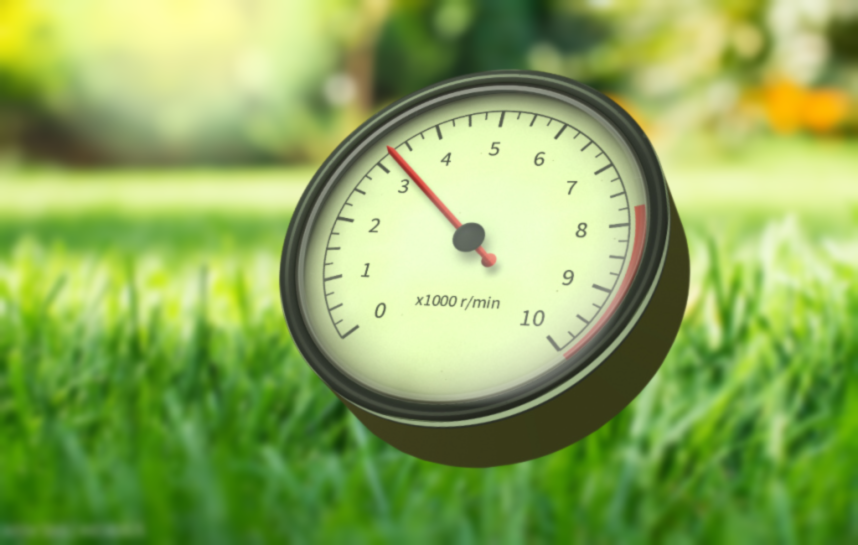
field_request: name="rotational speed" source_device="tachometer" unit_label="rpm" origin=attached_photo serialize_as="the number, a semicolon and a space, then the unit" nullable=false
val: 3250; rpm
